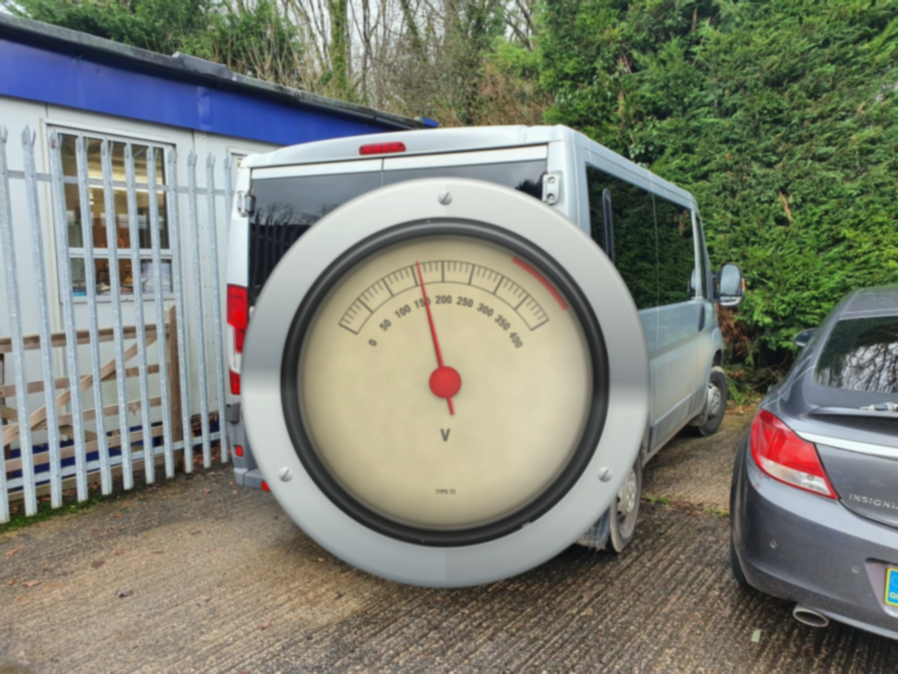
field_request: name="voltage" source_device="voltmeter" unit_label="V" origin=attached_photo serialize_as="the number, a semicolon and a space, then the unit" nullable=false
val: 160; V
